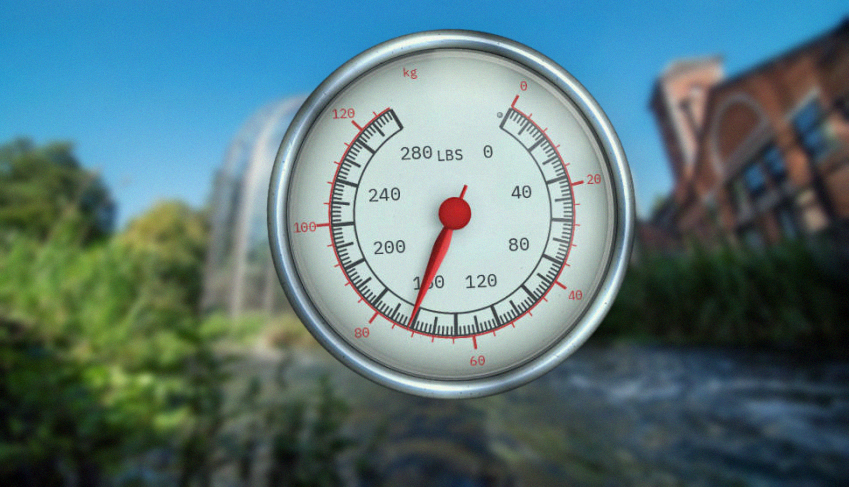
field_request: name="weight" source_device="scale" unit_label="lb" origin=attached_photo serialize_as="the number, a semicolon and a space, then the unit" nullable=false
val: 162; lb
